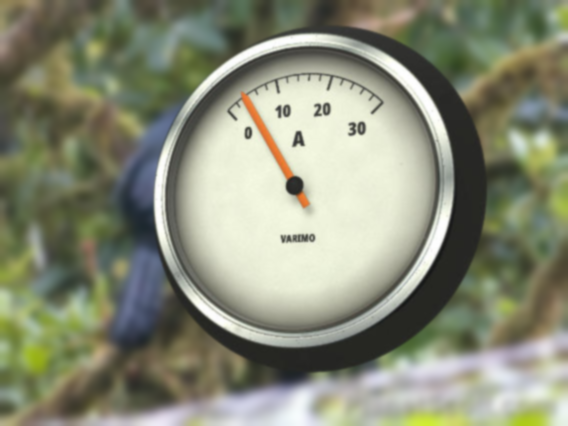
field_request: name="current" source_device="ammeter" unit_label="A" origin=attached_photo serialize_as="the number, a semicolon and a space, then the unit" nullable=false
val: 4; A
